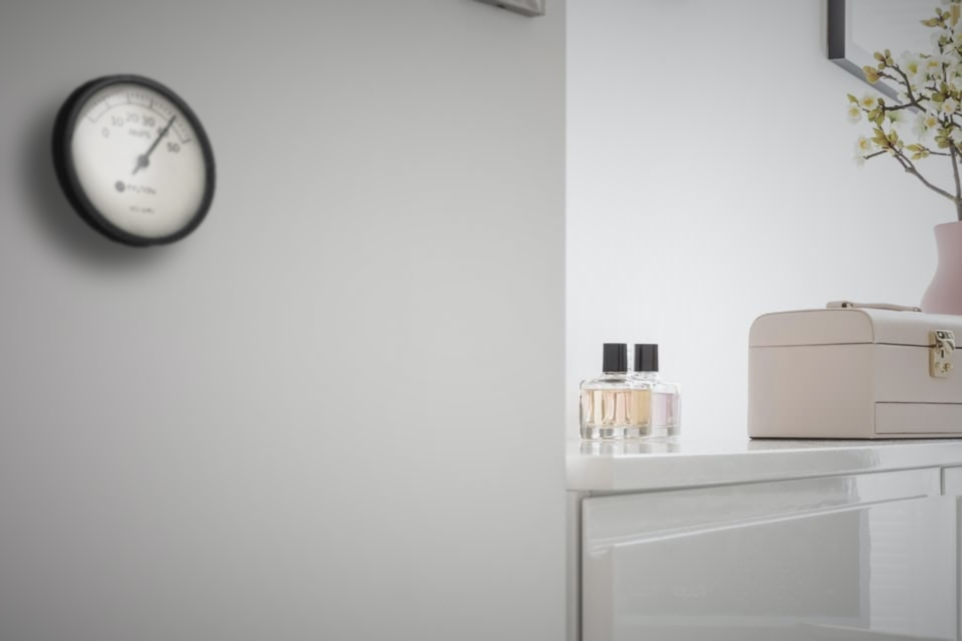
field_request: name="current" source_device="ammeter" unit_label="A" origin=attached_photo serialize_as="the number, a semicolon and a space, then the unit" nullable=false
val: 40; A
